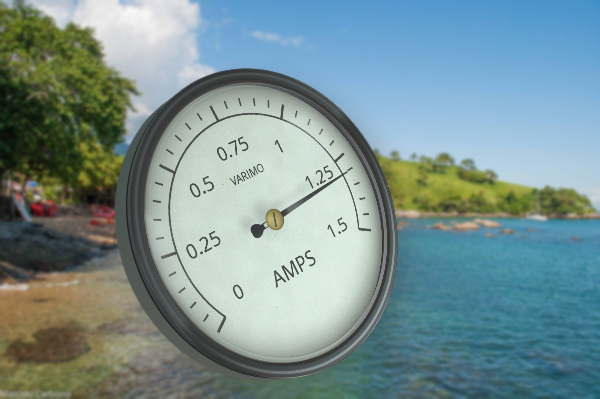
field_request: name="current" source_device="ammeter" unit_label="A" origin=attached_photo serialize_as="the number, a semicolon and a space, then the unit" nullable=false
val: 1.3; A
